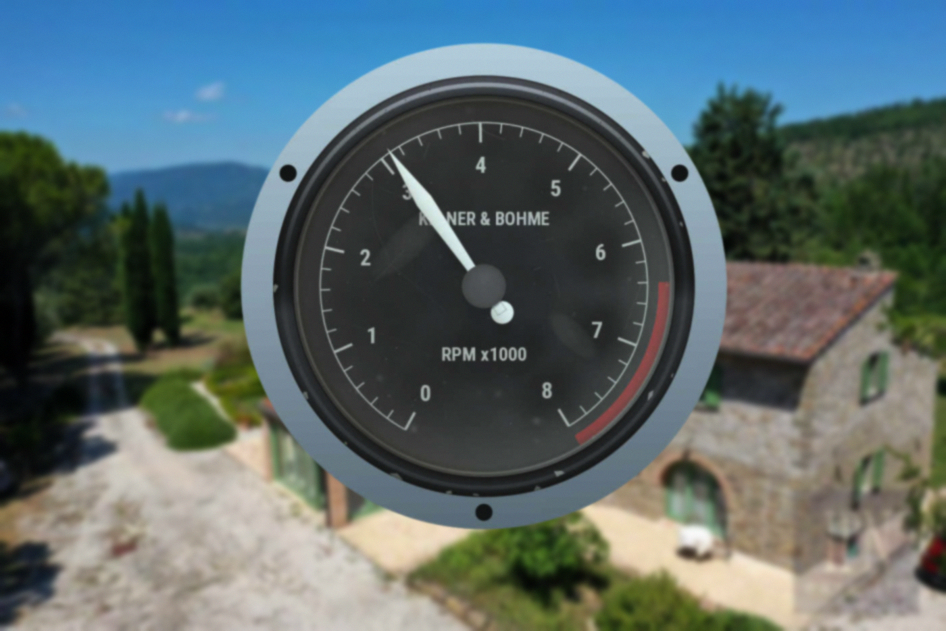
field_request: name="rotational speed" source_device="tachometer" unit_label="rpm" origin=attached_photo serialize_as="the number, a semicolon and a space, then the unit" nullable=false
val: 3100; rpm
